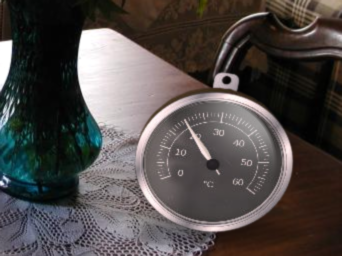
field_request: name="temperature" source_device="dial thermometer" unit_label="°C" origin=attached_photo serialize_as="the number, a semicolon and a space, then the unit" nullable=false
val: 20; °C
